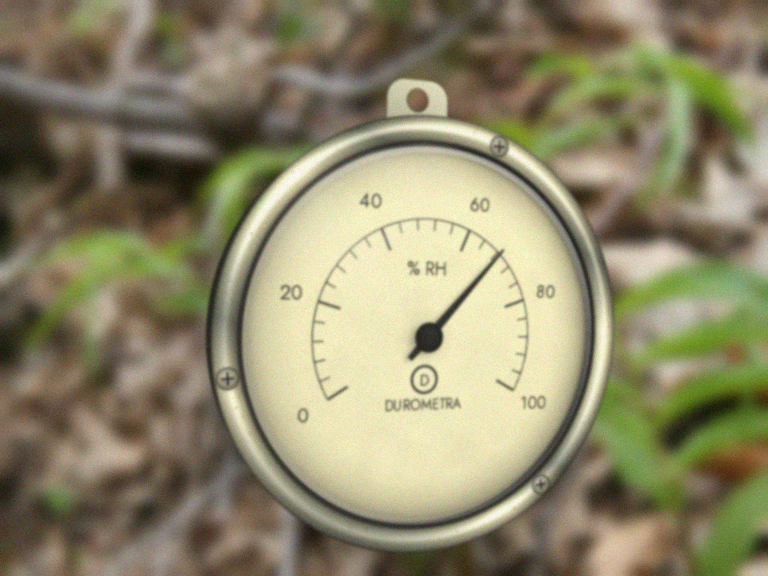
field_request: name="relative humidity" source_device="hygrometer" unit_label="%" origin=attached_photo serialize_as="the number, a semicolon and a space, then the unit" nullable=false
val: 68; %
